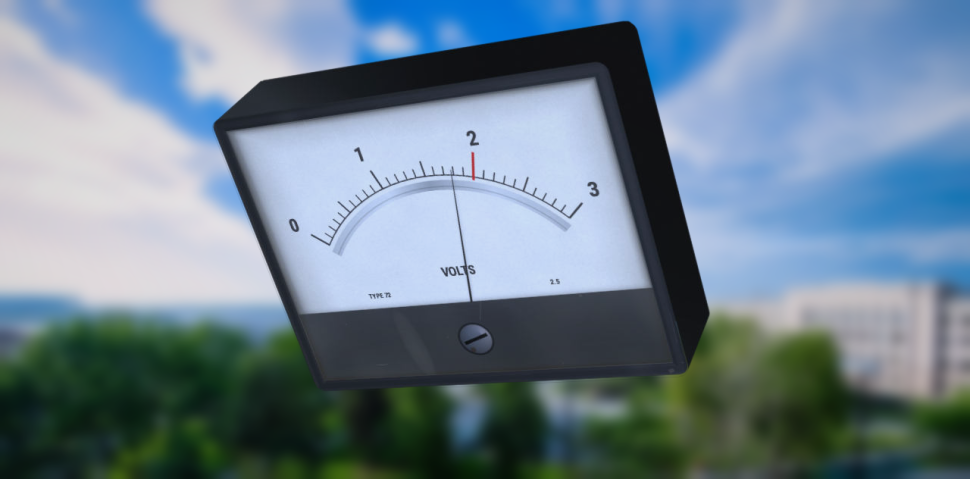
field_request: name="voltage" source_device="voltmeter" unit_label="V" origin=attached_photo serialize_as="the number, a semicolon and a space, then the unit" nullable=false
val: 1.8; V
